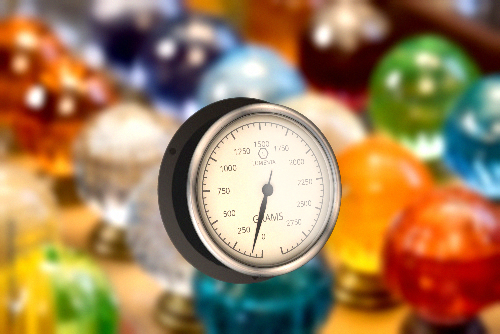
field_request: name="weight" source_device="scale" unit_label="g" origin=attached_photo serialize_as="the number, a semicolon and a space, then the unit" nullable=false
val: 100; g
